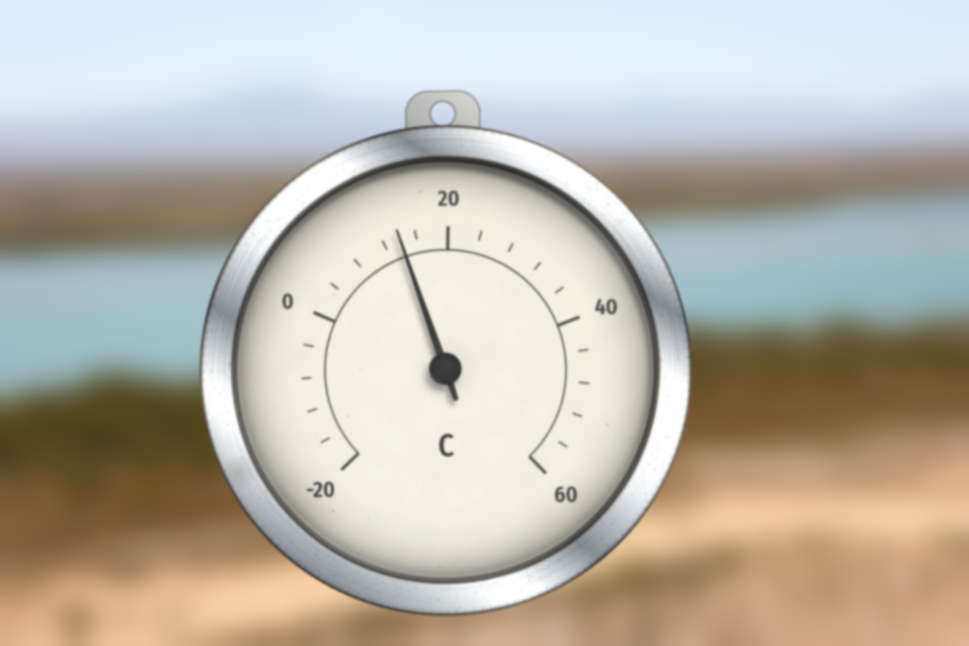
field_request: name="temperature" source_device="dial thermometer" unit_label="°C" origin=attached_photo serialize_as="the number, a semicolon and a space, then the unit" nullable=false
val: 14; °C
